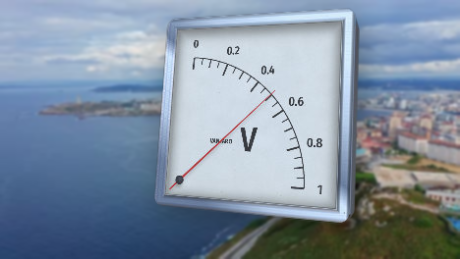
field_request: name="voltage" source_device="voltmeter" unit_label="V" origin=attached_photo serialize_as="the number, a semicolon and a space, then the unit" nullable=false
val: 0.5; V
